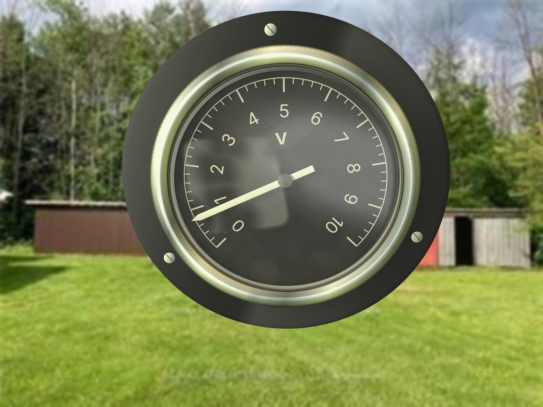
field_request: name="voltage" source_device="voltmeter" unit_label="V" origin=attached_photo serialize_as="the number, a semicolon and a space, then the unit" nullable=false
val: 0.8; V
